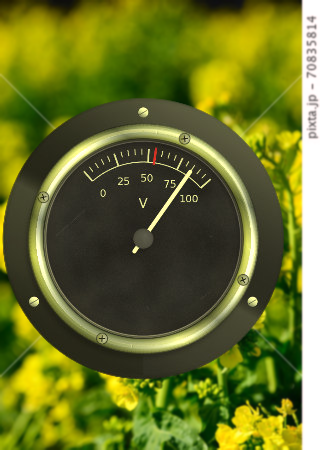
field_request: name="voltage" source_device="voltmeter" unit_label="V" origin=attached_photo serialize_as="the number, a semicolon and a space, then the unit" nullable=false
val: 85; V
